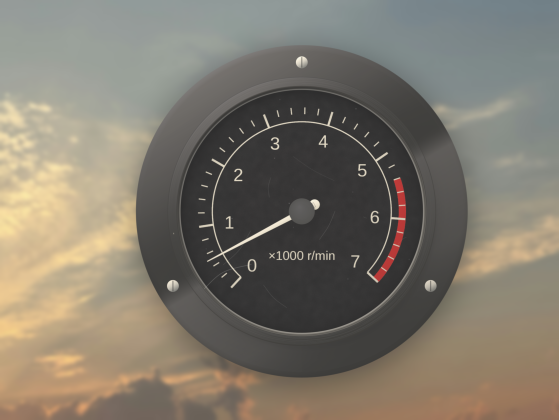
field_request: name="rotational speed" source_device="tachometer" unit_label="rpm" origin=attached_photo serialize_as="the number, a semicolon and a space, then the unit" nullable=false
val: 500; rpm
